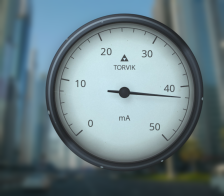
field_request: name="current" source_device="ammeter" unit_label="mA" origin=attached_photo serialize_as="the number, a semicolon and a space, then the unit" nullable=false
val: 42; mA
